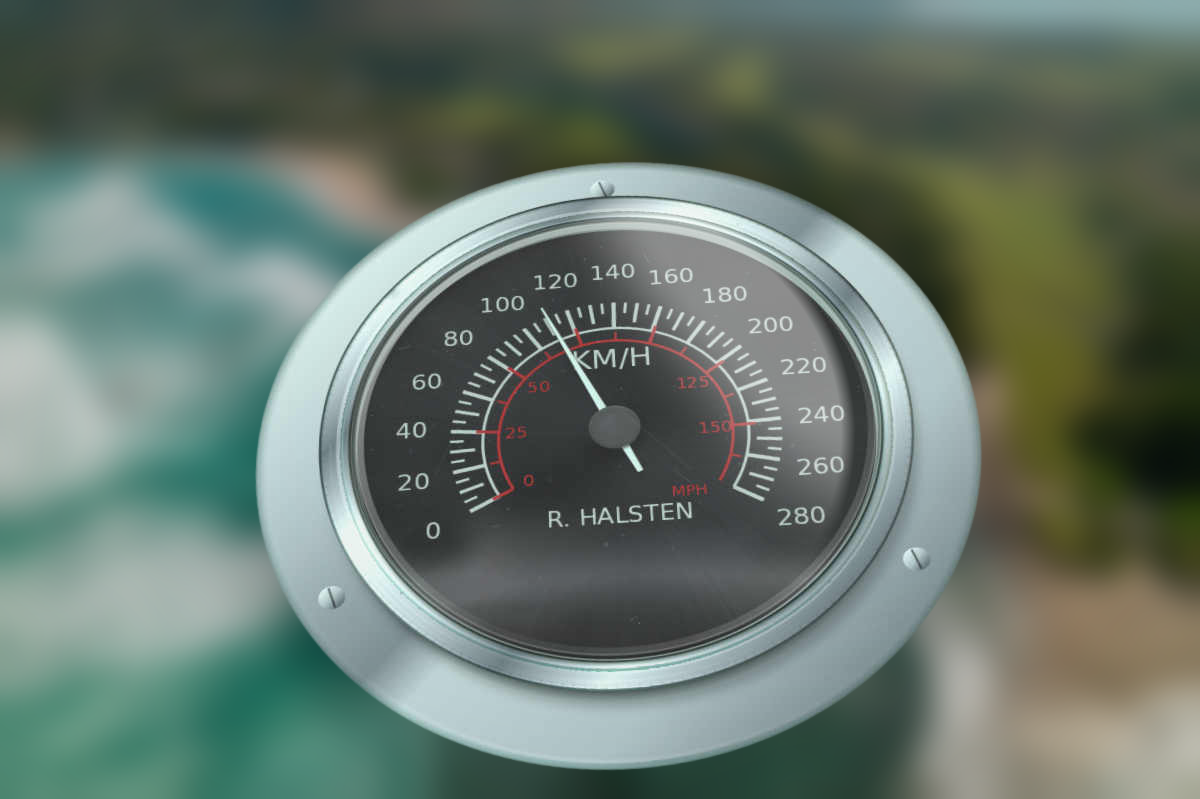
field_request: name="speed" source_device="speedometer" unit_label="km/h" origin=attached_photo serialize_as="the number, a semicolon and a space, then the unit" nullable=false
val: 110; km/h
